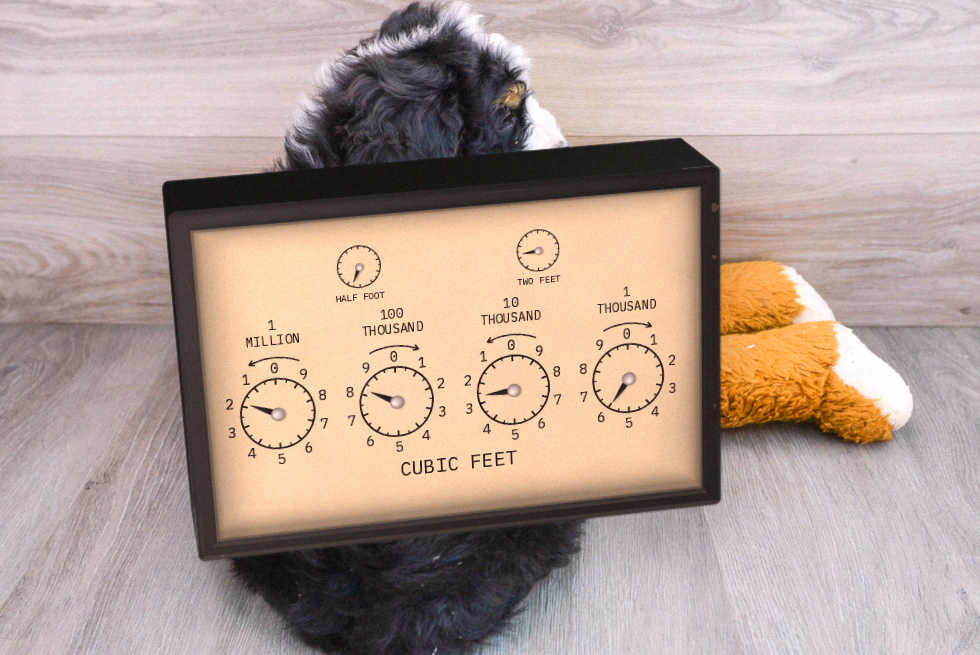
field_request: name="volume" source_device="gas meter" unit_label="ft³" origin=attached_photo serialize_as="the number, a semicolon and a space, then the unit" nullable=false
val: 182600; ft³
